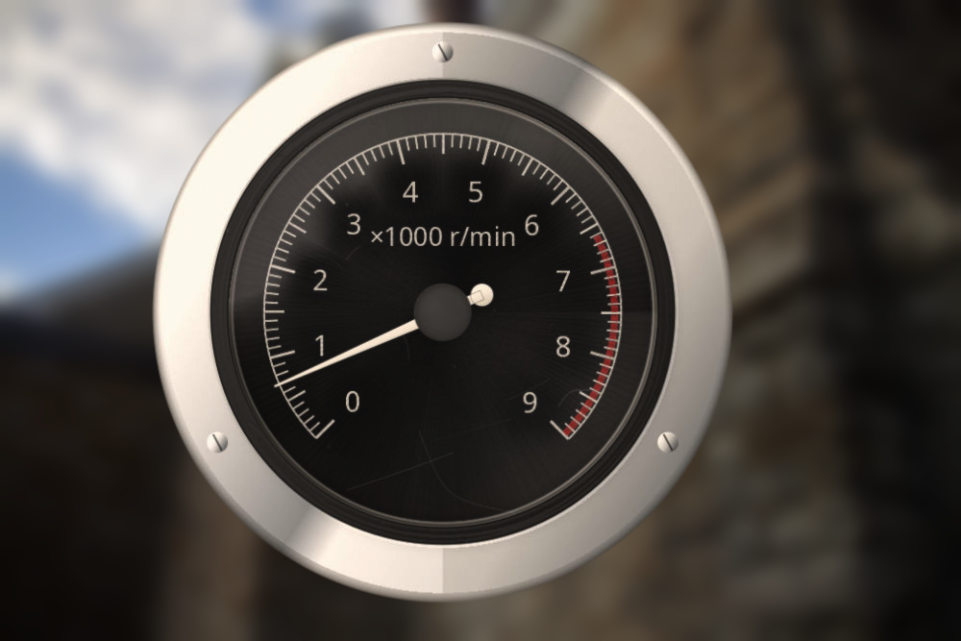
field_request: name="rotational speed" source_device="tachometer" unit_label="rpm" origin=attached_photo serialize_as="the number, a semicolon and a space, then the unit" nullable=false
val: 700; rpm
